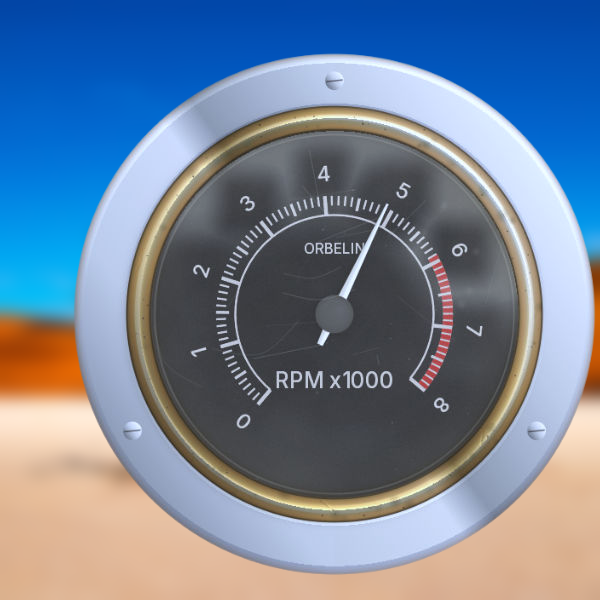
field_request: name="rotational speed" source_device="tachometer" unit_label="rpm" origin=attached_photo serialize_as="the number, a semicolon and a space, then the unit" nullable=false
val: 4900; rpm
